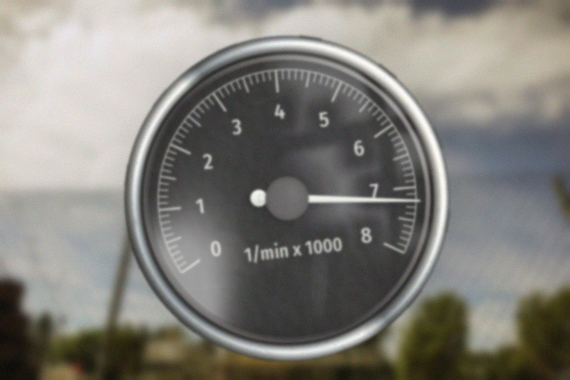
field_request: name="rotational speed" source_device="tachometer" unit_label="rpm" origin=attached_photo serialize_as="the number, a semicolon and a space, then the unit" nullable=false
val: 7200; rpm
